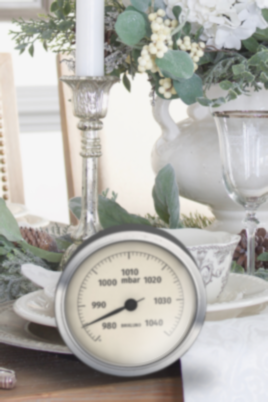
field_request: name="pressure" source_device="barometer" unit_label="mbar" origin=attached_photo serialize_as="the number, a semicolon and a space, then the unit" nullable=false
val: 985; mbar
